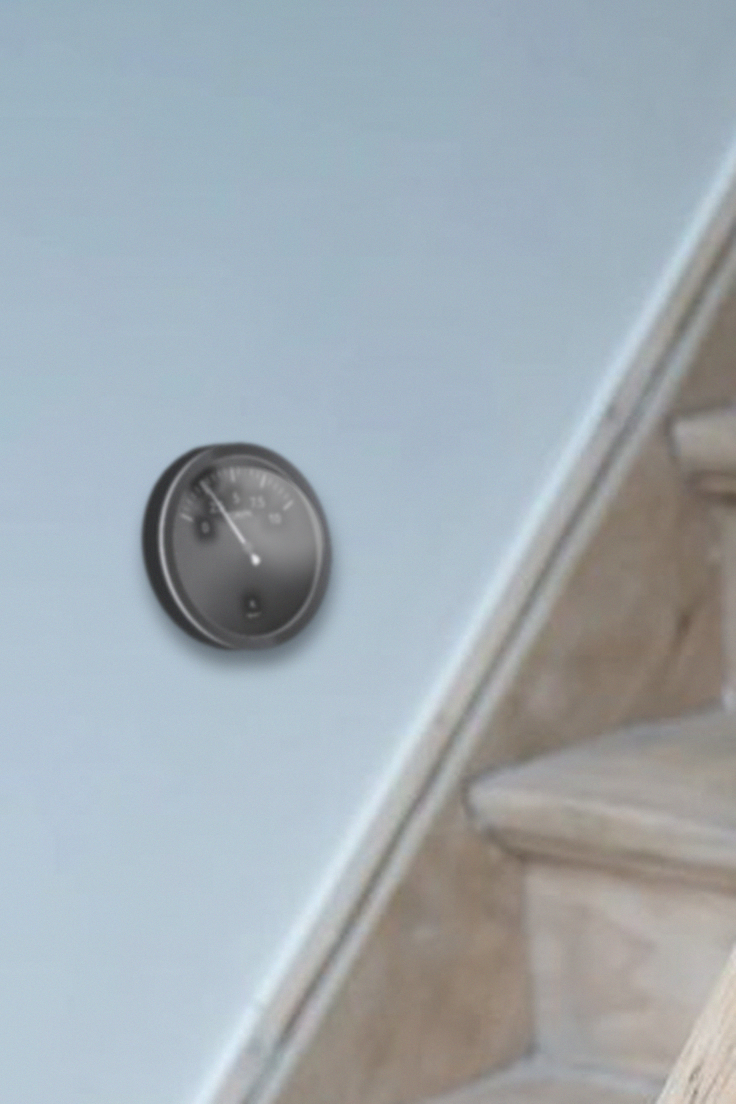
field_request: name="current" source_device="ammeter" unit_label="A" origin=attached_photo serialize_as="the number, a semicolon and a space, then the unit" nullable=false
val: 2.5; A
